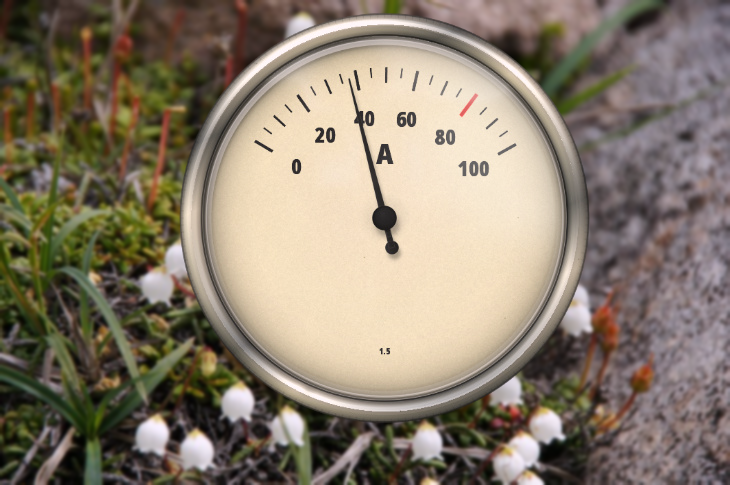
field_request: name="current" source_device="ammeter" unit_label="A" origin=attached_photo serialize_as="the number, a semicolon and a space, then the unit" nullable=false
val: 37.5; A
